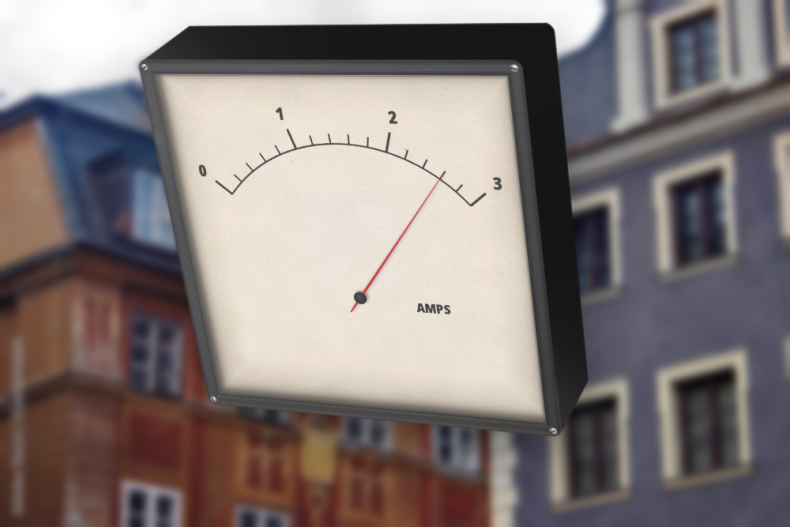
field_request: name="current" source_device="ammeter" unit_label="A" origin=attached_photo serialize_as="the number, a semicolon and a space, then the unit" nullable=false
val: 2.6; A
